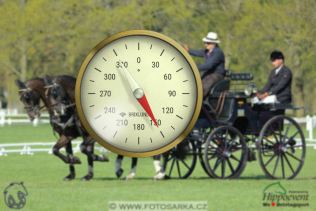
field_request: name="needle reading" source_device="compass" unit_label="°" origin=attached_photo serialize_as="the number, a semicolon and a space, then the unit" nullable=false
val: 150; °
